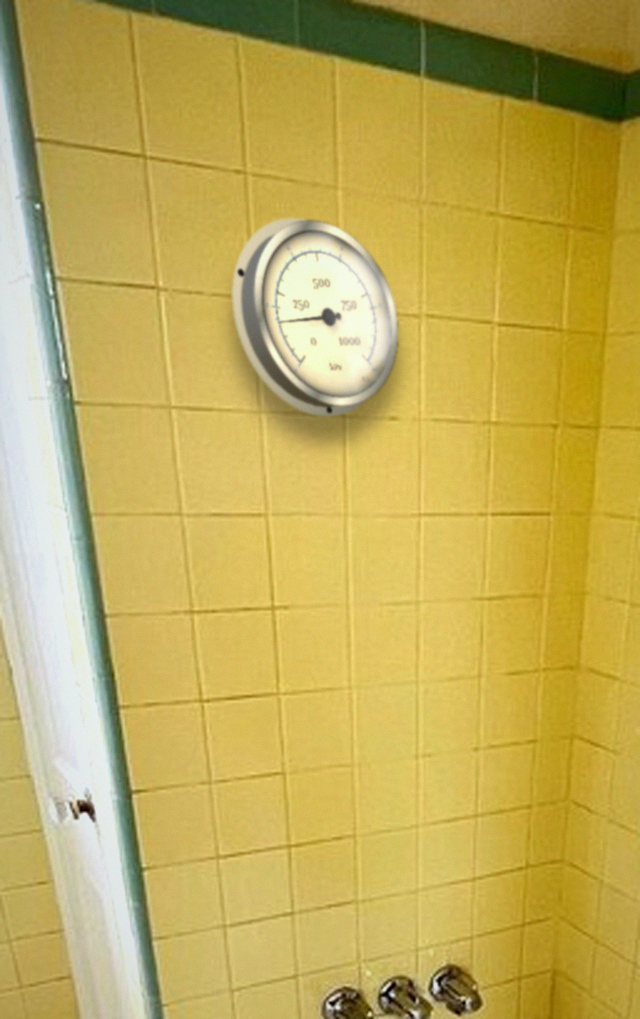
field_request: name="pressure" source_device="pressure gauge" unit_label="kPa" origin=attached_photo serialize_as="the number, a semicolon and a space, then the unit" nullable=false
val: 150; kPa
